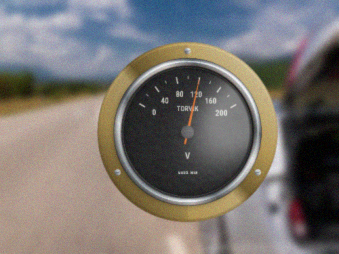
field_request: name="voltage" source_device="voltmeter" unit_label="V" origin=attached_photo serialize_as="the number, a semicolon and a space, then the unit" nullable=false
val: 120; V
